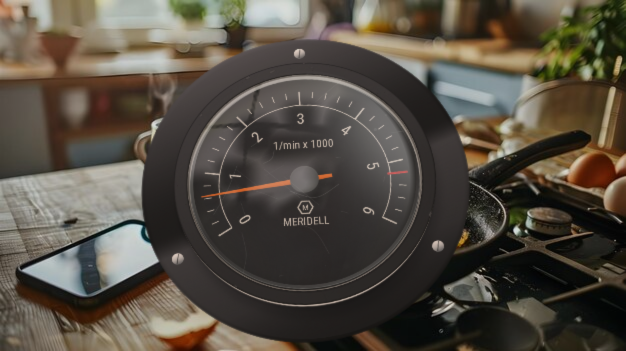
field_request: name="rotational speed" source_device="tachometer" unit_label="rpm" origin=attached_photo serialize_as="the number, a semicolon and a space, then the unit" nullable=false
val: 600; rpm
